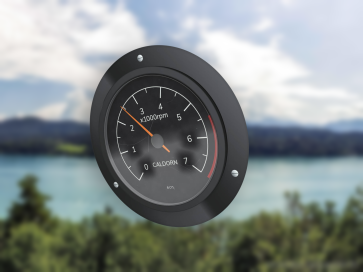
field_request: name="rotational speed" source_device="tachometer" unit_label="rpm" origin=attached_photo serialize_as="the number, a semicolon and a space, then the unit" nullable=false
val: 2500; rpm
